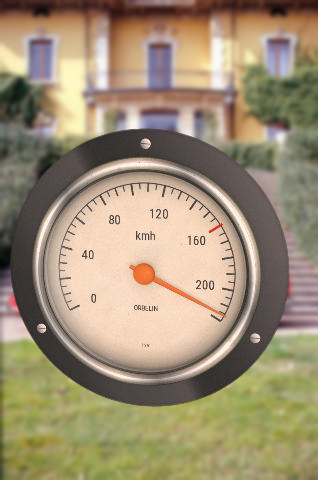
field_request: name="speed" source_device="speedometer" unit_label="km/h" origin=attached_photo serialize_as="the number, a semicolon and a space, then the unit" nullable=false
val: 215; km/h
